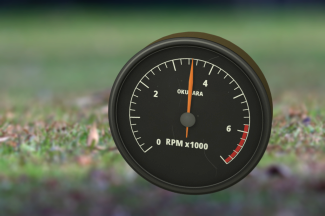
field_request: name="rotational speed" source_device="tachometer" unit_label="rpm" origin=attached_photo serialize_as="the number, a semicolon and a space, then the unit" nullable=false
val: 3500; rpm
